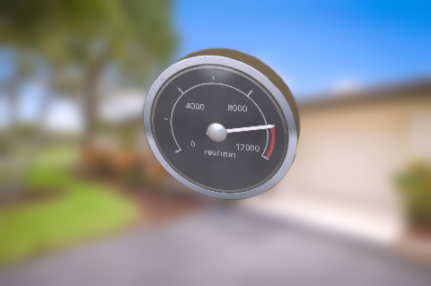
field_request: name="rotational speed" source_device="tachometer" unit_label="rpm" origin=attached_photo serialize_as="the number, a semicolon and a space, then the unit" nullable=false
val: 10000; rpm
